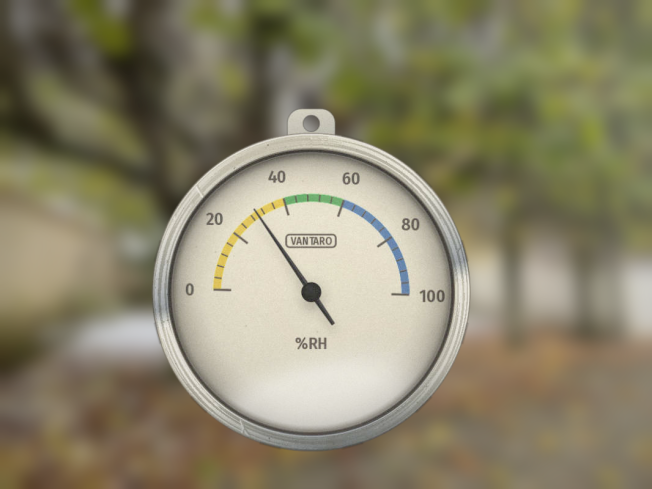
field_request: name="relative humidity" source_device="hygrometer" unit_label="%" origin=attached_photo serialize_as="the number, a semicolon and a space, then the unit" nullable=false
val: 30; %
